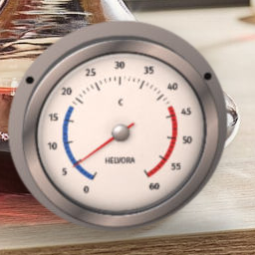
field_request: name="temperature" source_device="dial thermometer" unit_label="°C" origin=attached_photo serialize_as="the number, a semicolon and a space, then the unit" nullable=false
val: 5; °C
